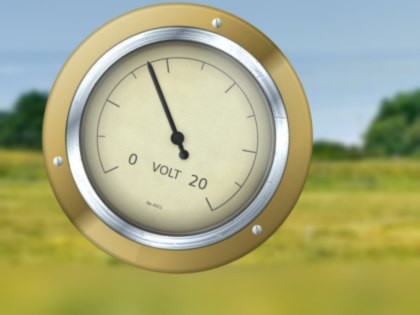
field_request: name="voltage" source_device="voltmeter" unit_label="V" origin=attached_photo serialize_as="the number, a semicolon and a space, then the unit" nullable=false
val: 7; V
